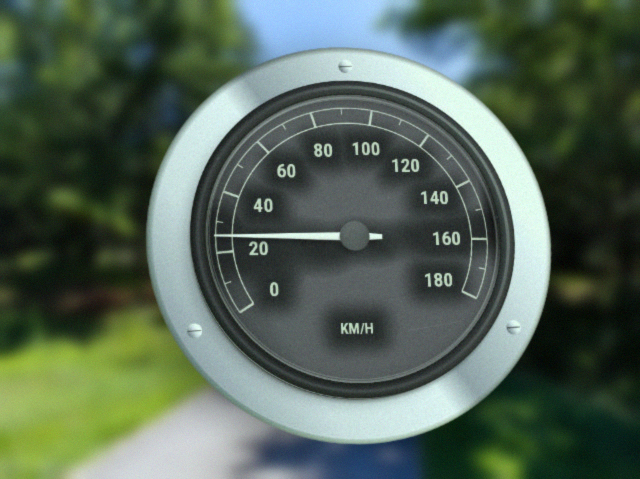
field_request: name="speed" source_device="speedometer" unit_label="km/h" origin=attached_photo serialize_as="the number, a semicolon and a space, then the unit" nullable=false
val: 25; km/h
